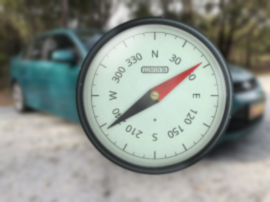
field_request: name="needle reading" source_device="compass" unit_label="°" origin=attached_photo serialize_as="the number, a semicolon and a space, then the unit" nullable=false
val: 55; °
